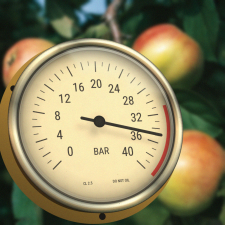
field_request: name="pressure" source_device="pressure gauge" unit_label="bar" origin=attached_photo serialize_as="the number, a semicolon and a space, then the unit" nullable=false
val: 35; bar
